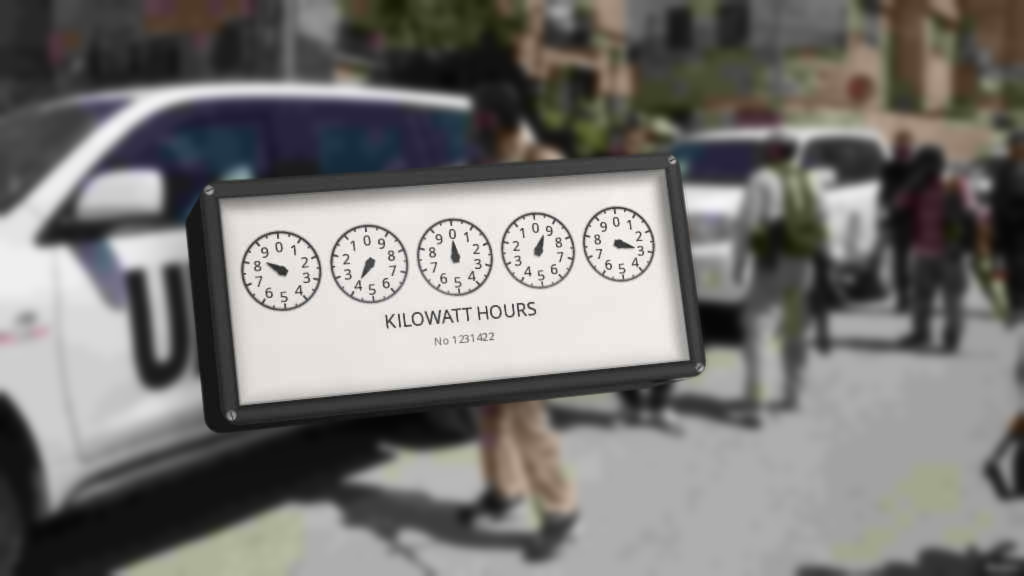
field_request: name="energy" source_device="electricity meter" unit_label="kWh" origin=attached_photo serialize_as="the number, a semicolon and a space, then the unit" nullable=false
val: 83993; kWh
